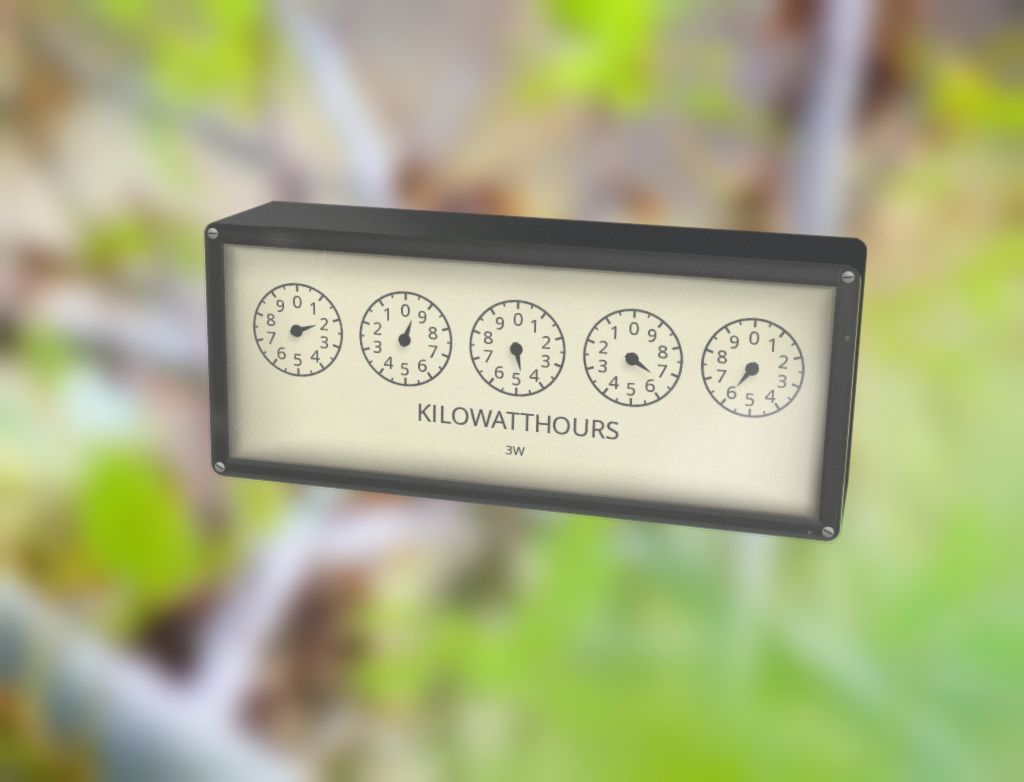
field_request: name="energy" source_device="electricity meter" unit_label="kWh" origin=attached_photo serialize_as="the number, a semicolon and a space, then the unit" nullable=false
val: 19466; kWh
